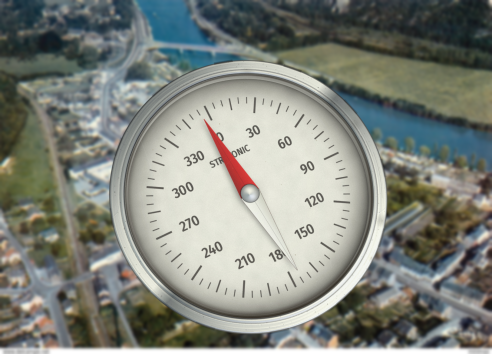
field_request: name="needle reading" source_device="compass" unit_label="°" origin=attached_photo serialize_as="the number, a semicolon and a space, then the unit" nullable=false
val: 355; °
